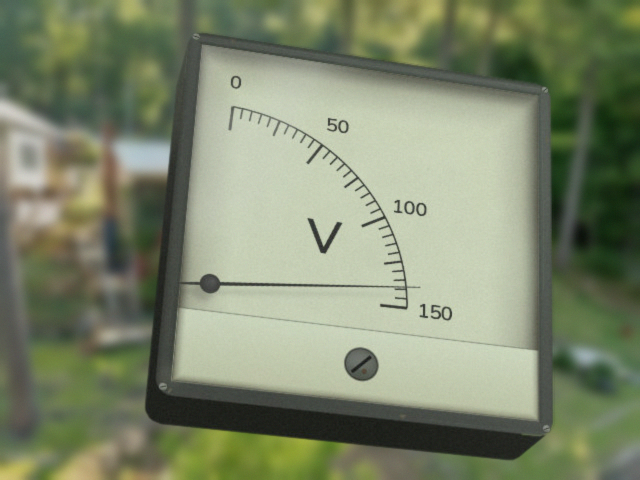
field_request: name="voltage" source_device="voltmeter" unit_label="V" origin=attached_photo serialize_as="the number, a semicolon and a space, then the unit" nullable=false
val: 140; V
